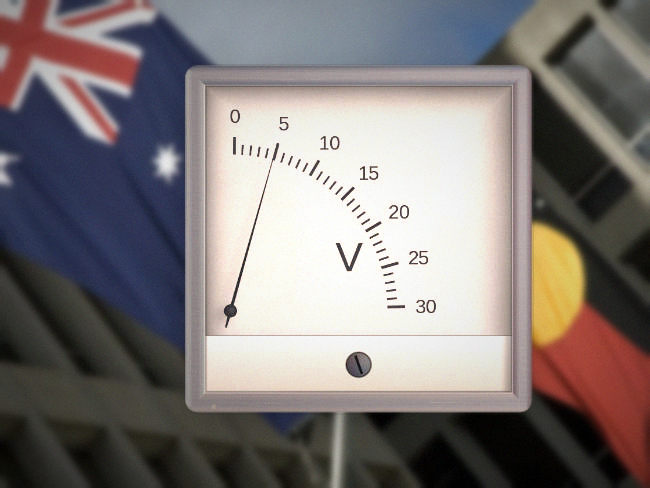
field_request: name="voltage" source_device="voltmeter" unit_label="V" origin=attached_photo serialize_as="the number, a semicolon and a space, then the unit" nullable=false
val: 5; V
